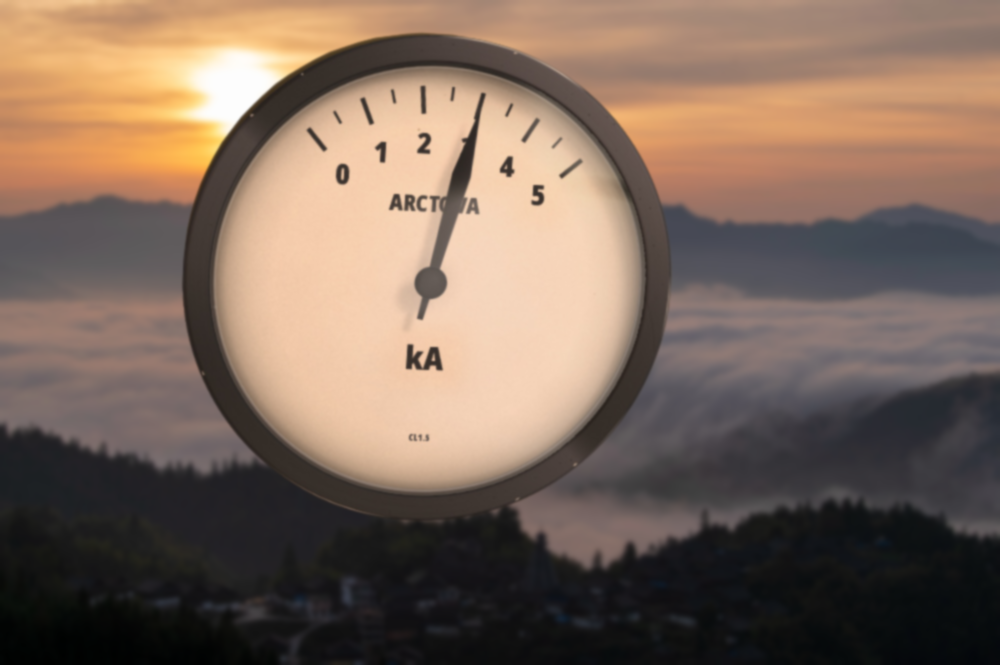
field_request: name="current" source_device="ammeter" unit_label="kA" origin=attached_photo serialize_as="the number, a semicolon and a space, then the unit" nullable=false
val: 3; kA
